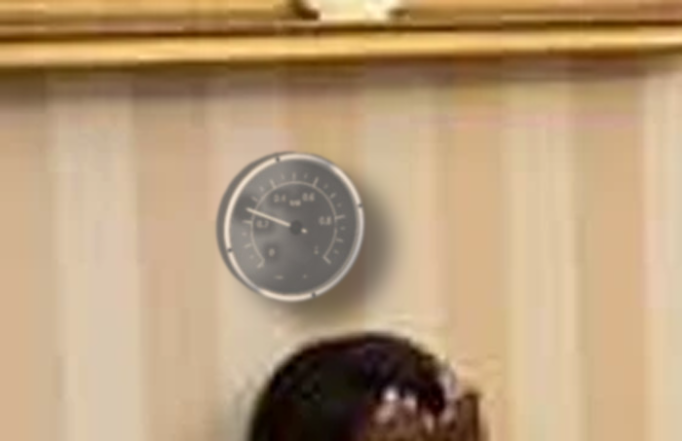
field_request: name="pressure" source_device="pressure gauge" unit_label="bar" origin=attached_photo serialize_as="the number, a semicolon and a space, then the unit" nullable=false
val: 0.25; bar
